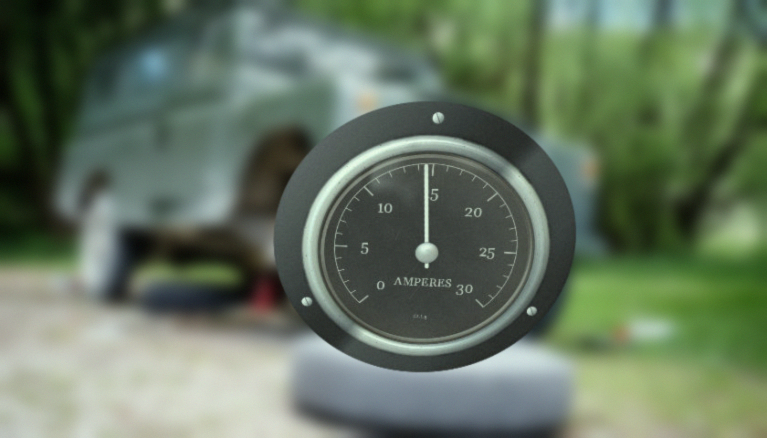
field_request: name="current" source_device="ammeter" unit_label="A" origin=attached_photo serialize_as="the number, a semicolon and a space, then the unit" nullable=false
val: 14.5; A
